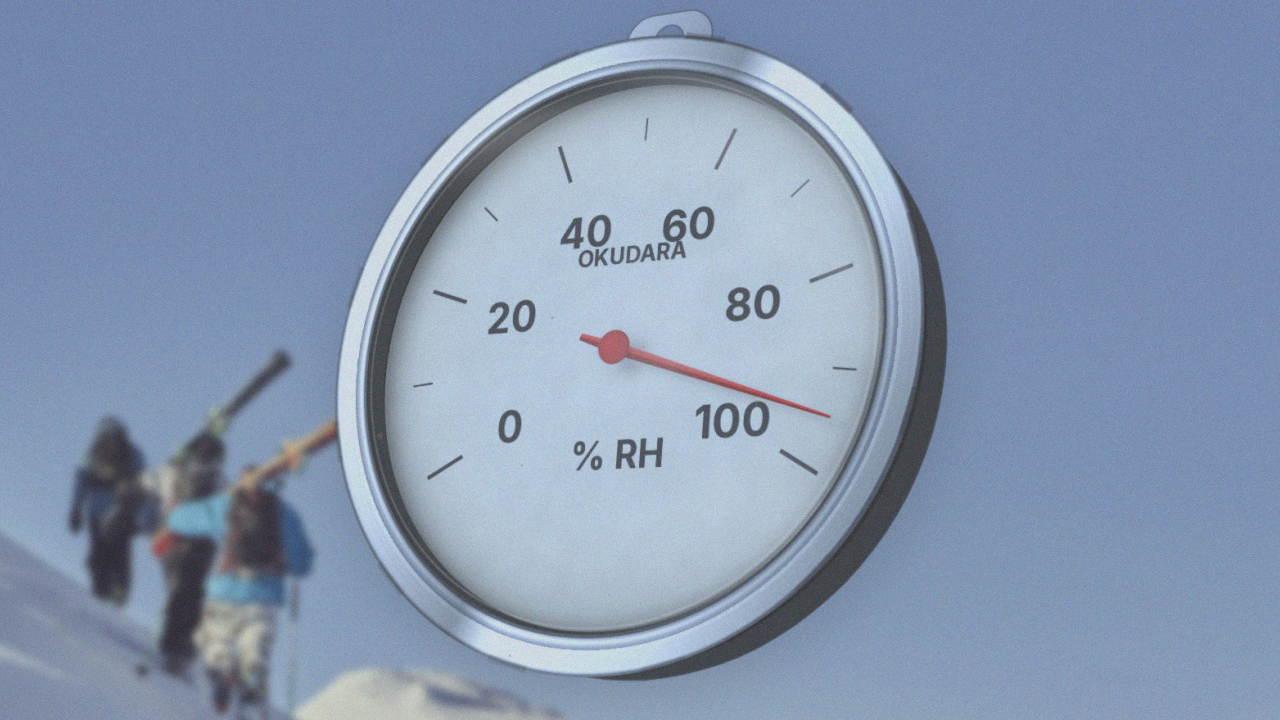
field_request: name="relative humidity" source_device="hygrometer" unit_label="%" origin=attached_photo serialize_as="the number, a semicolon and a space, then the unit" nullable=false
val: 95; %
